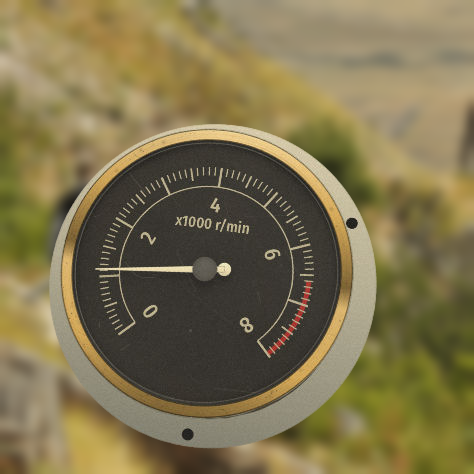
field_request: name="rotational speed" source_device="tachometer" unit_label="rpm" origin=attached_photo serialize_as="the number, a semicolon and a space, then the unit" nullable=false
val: 1100; rpm
